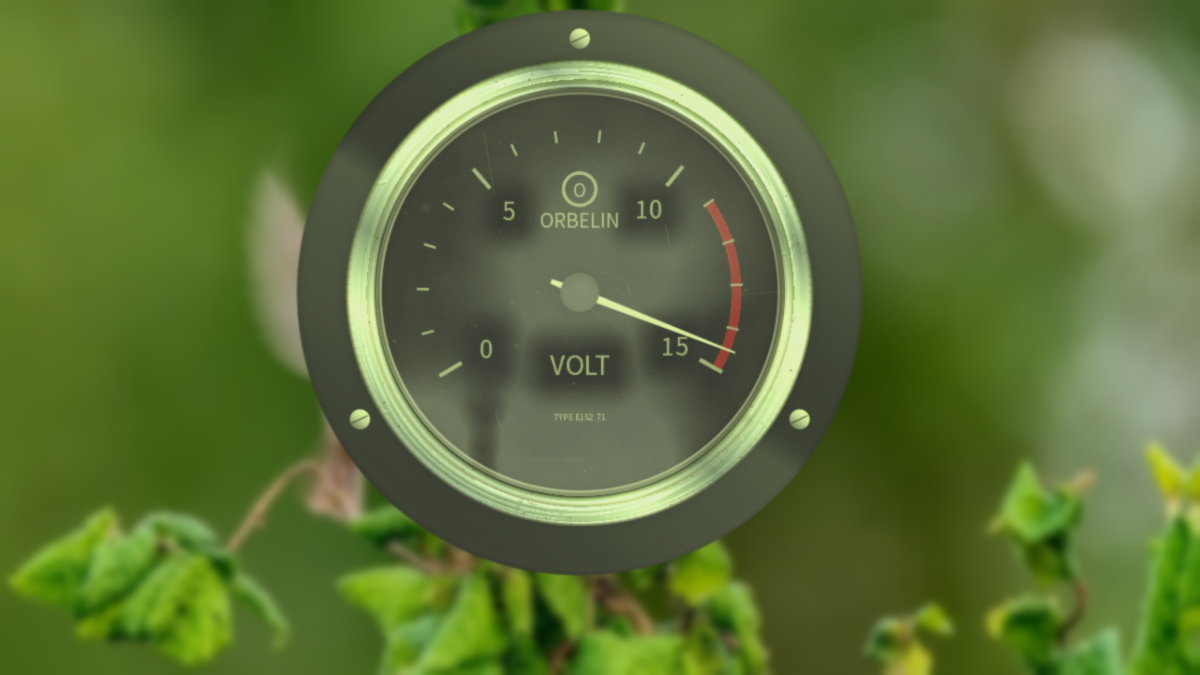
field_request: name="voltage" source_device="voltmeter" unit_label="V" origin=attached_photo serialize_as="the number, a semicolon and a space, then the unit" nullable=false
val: 14.5; V
